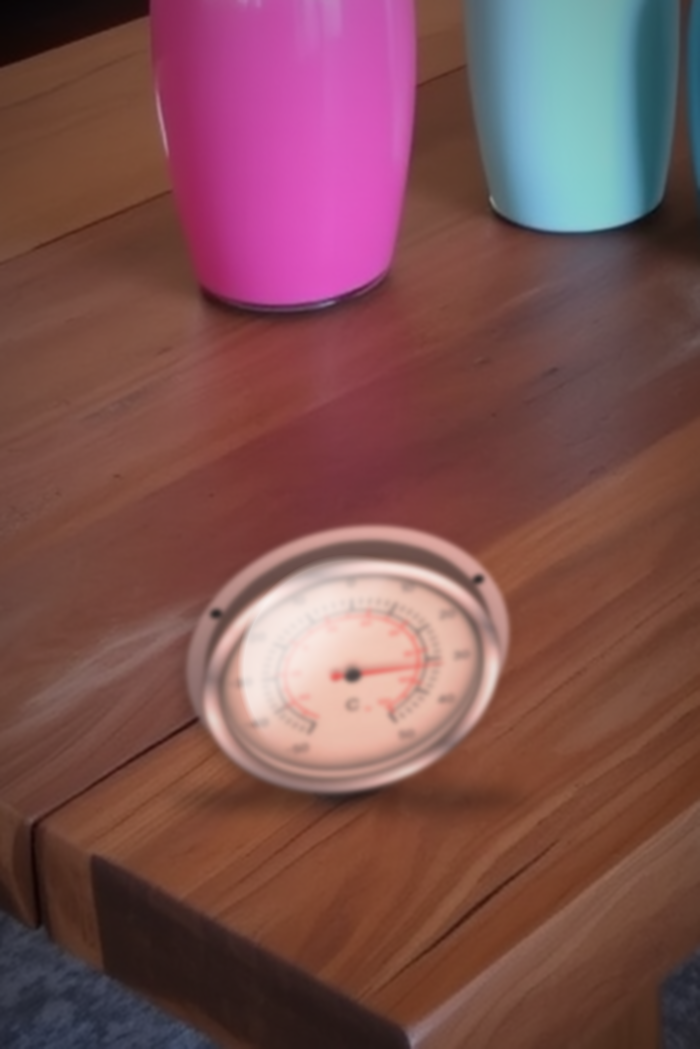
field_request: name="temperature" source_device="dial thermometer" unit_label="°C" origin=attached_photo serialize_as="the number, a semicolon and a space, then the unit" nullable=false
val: 30; °C
